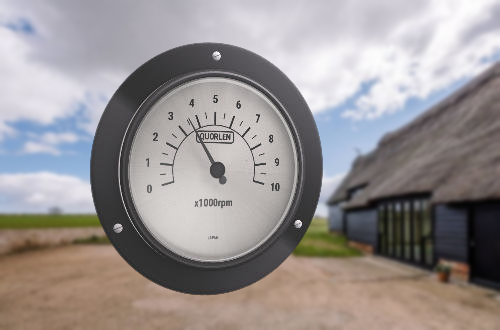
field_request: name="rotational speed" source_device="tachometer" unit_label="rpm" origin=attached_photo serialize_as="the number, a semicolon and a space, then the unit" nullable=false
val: 3500; rpm
